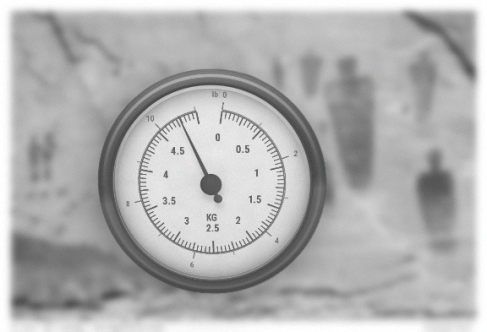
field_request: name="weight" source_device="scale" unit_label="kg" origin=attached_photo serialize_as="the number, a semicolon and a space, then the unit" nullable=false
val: 4.8; kg
